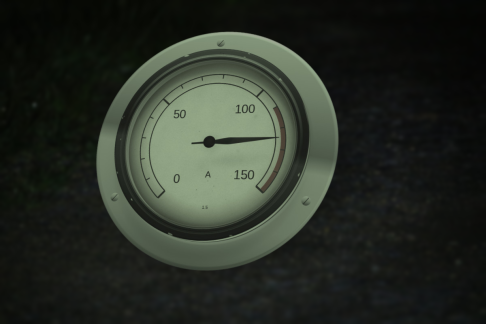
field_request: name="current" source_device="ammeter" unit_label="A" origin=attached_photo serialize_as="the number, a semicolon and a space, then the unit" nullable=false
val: 125; A
